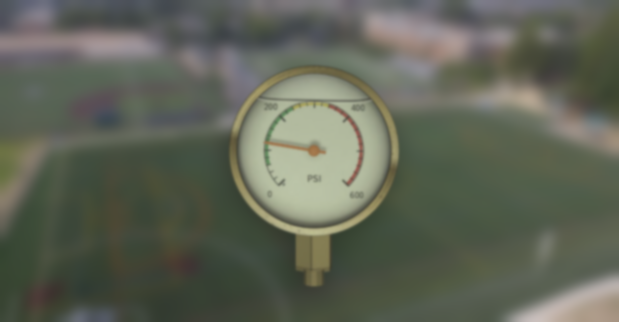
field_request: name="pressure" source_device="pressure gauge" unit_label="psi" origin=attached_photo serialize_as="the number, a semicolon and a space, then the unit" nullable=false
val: 120; psi
